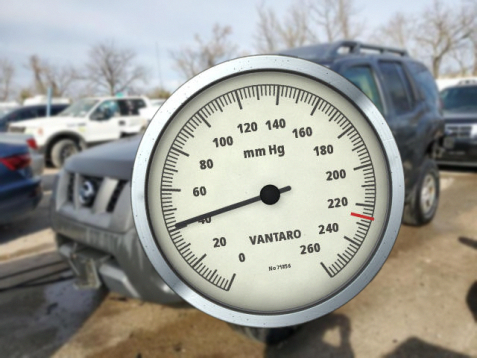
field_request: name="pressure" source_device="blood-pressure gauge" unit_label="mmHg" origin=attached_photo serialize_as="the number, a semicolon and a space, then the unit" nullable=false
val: 42; mmHg
